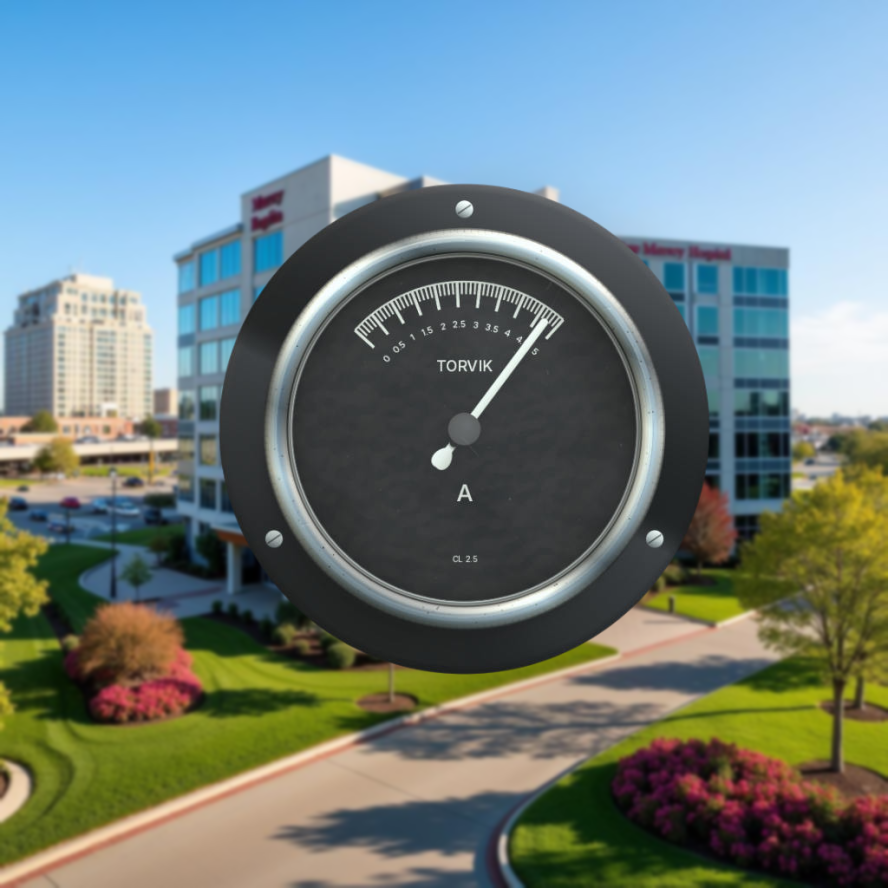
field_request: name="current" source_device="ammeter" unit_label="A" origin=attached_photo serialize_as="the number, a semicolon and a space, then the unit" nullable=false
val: 4.7; A
